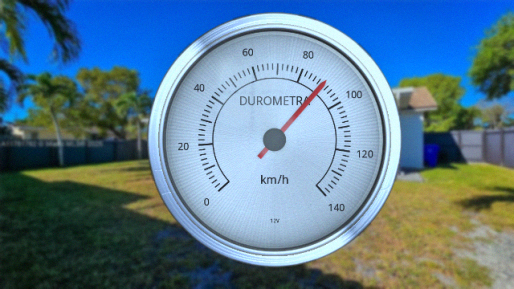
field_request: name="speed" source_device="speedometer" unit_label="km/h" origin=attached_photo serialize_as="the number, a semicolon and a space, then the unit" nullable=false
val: 90; km/h
